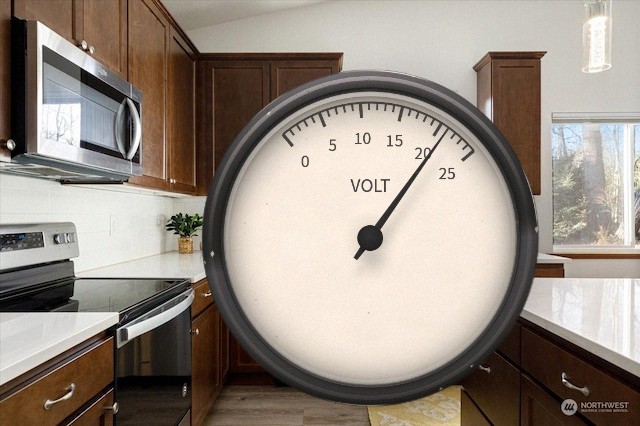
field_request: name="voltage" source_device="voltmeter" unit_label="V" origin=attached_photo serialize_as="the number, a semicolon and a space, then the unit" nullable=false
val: 21; V
